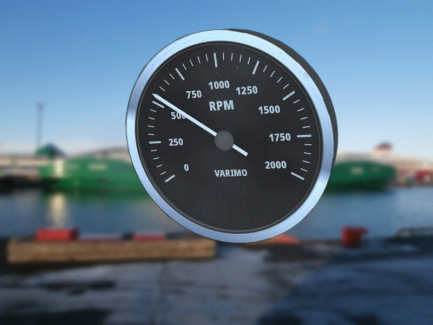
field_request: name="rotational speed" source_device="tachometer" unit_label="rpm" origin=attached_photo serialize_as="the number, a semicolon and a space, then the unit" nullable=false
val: 550; rpm
